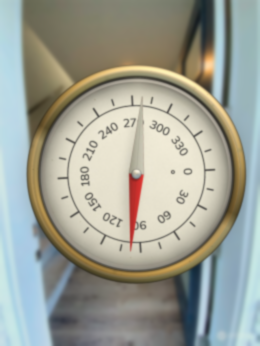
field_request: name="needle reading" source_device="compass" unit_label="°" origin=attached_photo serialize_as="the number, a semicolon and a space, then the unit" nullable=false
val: 97.5; °
